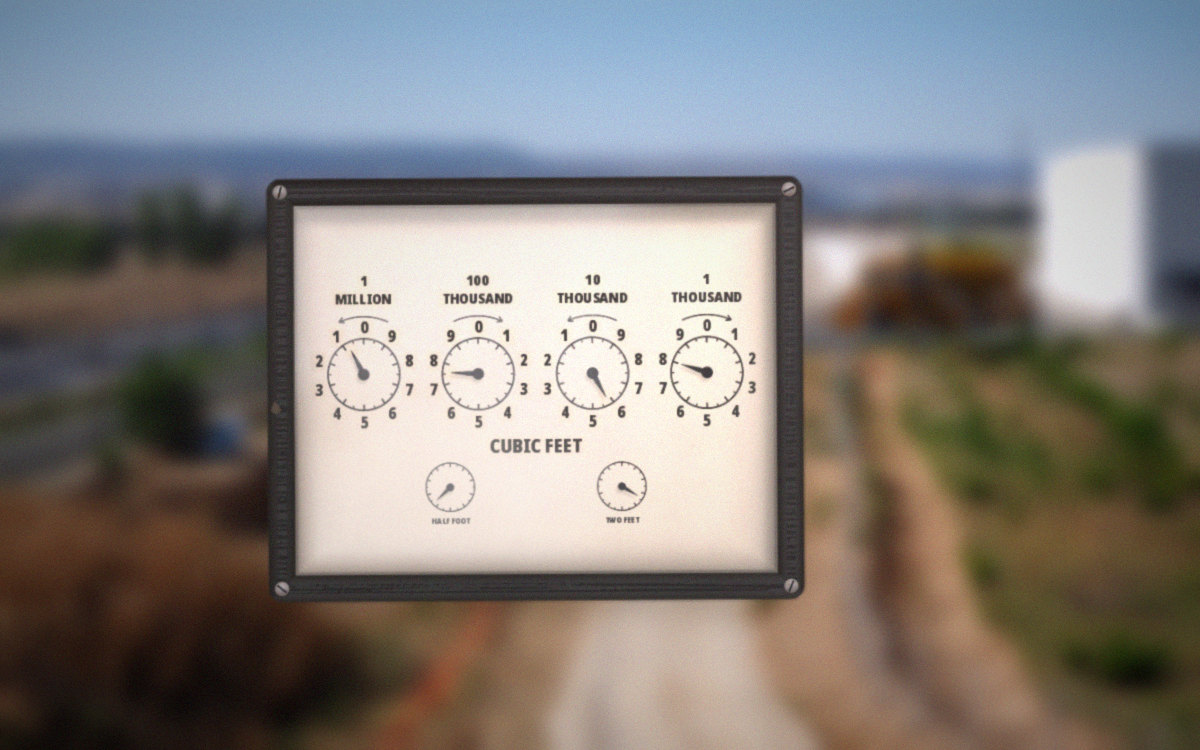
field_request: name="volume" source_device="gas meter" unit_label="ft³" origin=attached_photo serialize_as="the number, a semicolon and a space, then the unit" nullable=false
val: 75800; ft³
